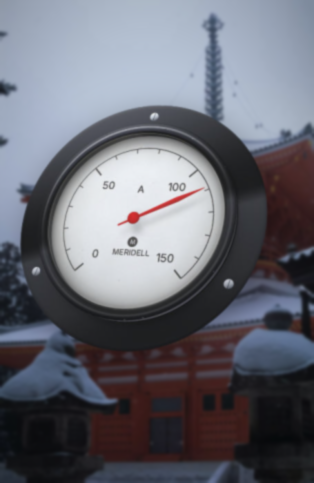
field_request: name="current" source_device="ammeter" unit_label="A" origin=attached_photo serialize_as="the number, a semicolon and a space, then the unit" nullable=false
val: 110; A
